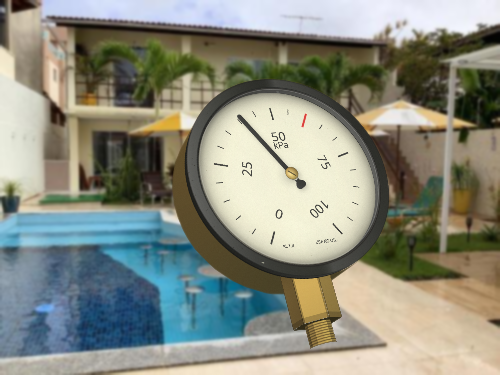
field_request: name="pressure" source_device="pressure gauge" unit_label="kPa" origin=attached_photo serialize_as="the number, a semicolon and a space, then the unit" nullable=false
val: 40; kPa
